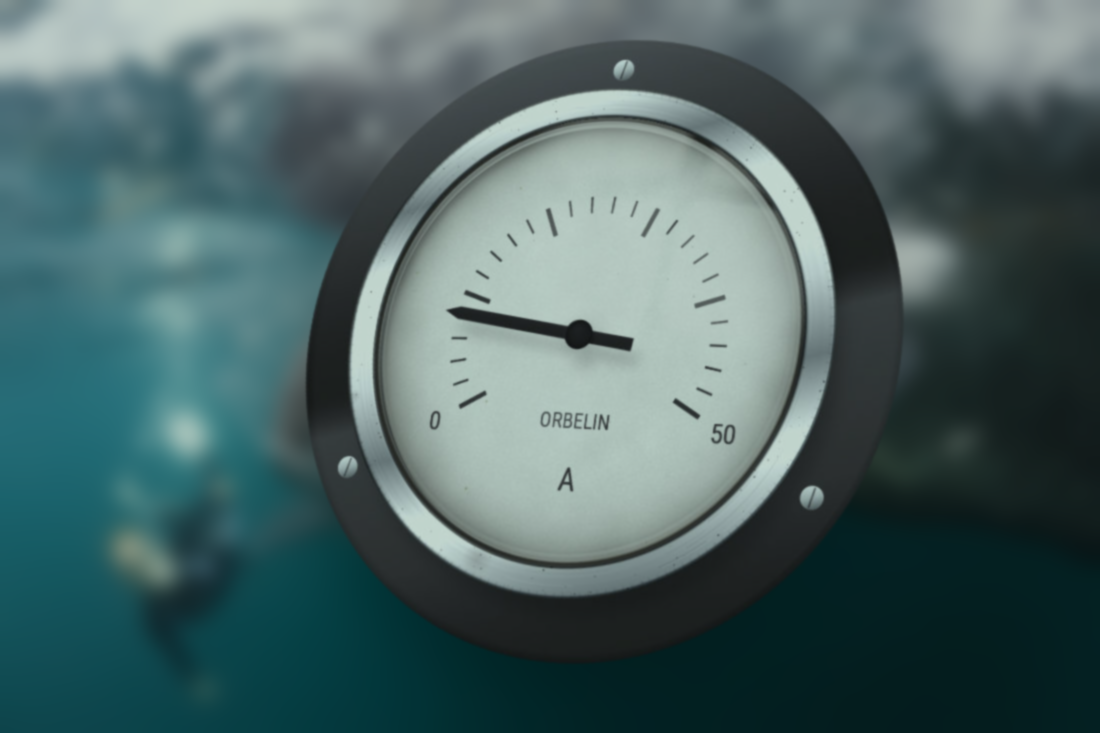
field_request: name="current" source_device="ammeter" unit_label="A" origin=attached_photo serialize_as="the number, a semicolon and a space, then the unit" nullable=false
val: 8; A
